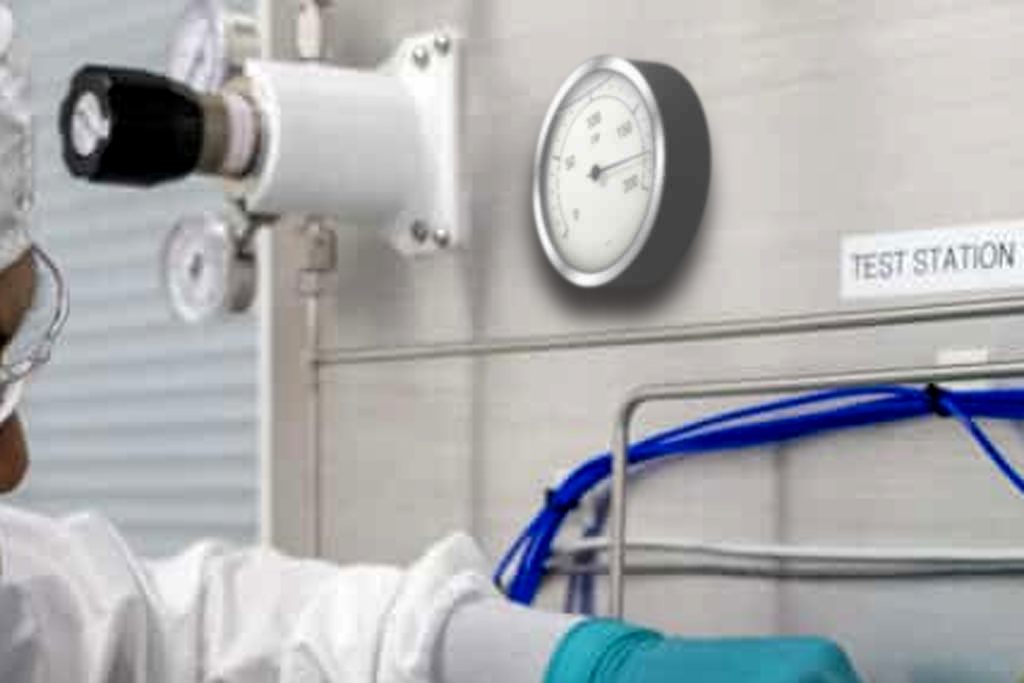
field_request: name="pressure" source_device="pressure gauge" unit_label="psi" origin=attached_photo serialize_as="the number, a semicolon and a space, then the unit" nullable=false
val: 180; psi
